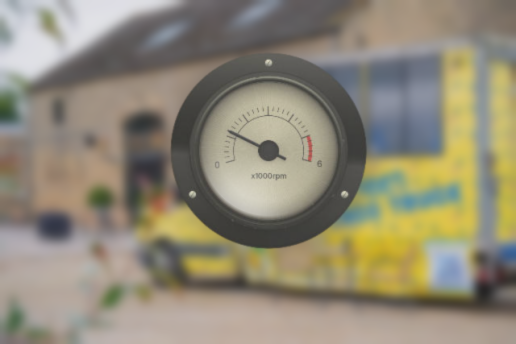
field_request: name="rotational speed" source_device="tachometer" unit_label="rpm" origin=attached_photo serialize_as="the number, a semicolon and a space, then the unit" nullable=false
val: 1200; rpm
